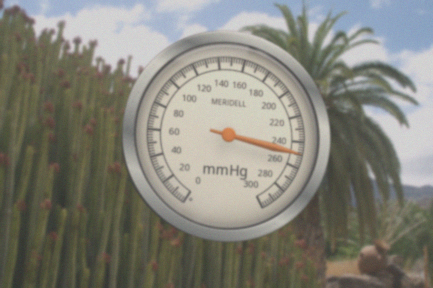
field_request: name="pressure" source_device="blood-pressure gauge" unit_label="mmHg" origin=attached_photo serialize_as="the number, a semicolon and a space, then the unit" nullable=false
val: 250; mmHg
